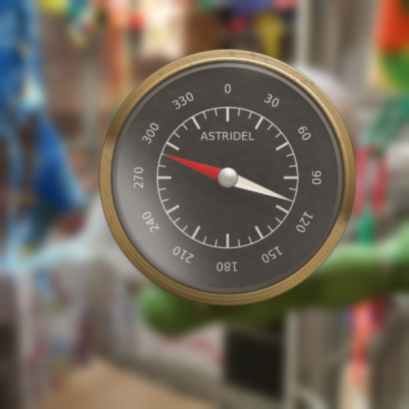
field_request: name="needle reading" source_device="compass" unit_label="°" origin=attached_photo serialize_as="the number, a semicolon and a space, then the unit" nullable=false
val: 290; °
